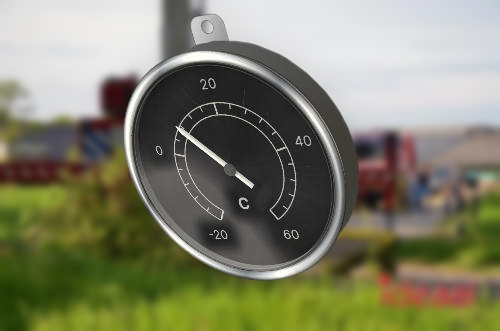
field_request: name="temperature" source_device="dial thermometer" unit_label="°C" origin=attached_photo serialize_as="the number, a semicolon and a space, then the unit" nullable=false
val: 8; °C
